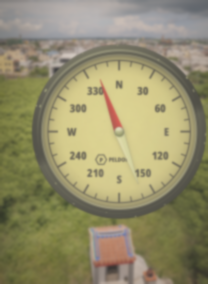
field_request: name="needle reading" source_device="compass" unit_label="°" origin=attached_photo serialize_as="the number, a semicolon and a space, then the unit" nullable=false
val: 340; °
